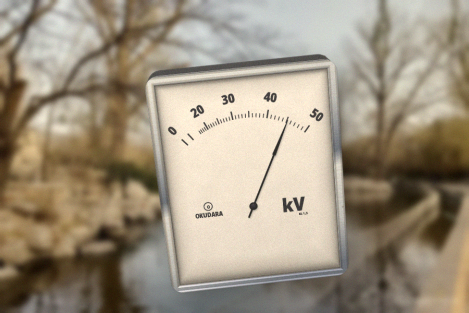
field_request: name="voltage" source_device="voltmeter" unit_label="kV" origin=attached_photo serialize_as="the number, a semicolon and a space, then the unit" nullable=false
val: 45; kV
